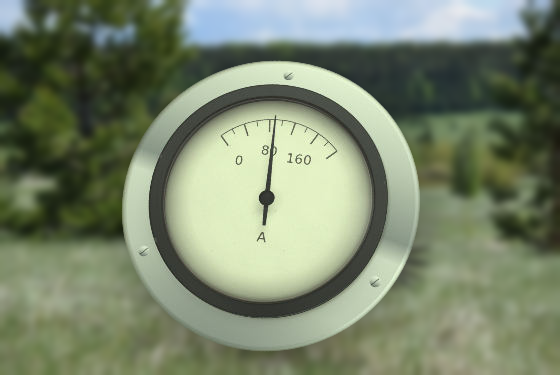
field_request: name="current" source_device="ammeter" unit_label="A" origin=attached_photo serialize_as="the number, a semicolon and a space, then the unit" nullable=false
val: 90; A
